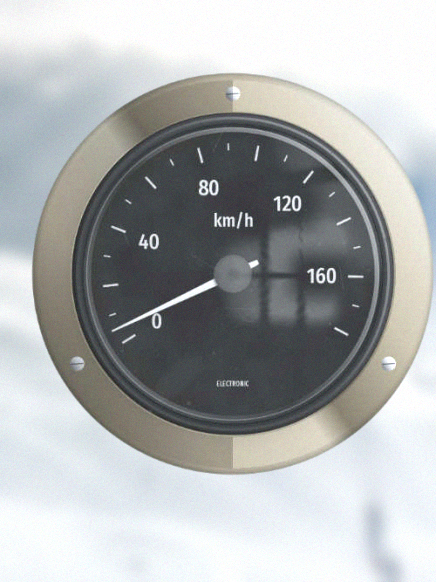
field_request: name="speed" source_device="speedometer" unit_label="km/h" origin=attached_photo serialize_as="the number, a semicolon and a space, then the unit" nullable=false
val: 5; km/h
